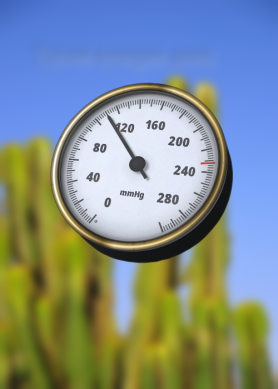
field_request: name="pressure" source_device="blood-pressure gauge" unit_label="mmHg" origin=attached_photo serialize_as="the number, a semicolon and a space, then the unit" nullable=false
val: 110; mmHg
